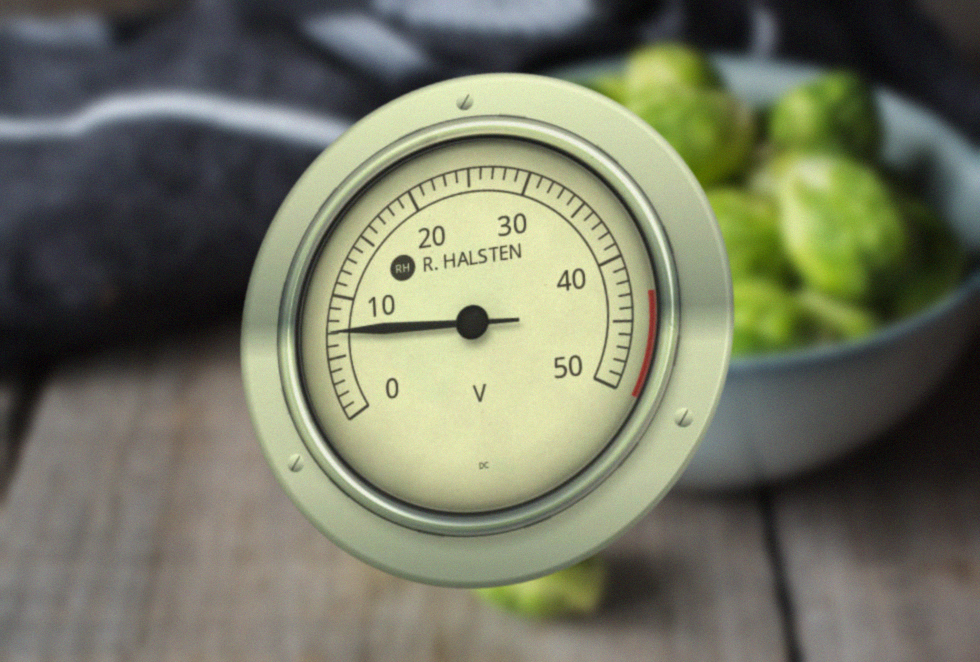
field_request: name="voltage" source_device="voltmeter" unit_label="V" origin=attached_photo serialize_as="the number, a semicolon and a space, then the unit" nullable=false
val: 7; V
